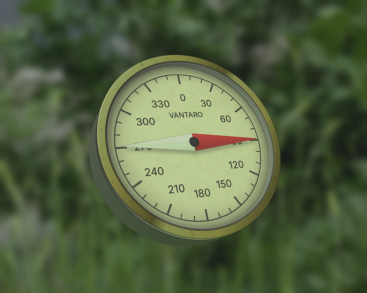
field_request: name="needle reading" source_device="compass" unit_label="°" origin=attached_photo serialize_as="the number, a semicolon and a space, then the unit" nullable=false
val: 90; °
